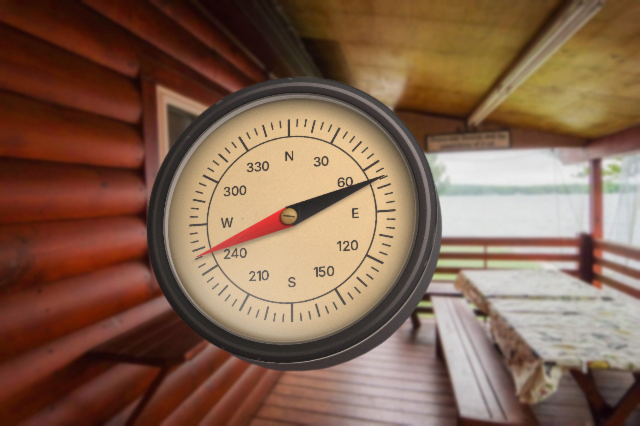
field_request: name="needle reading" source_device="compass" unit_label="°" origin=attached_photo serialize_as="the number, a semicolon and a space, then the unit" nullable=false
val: 250; °
